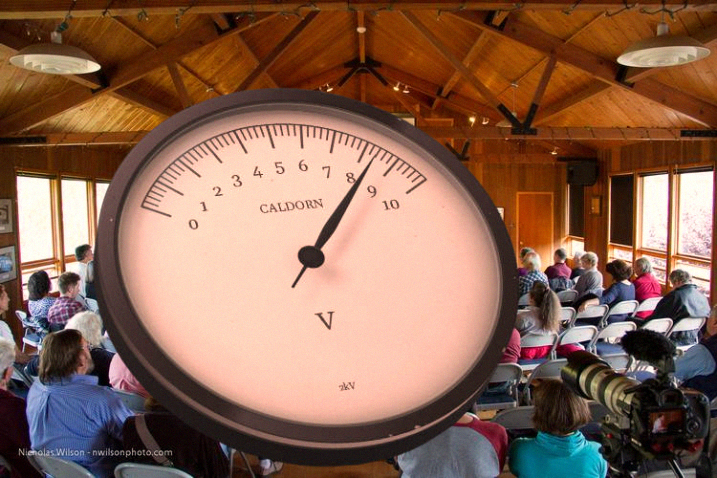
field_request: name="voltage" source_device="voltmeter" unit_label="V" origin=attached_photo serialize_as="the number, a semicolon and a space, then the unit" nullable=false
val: 8.4; V
